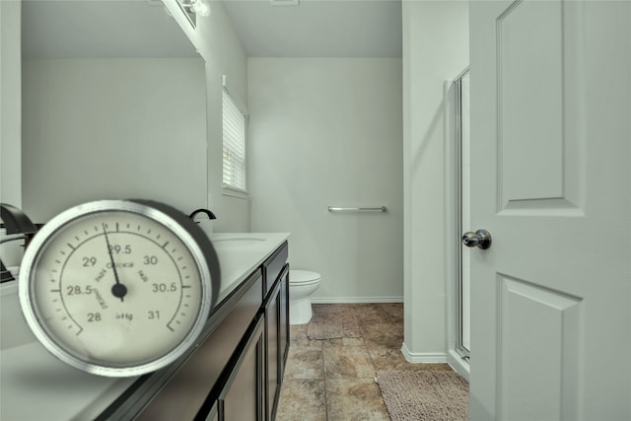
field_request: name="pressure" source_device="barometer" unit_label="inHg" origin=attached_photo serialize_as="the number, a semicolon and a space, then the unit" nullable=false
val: 29.4; inHg
